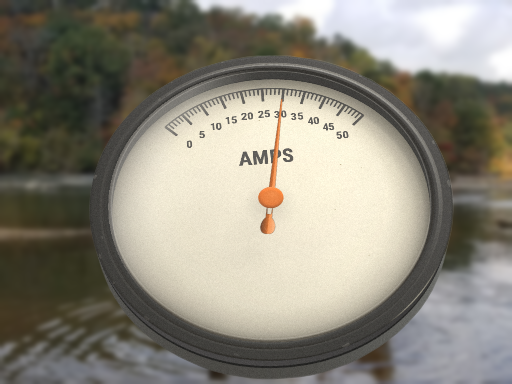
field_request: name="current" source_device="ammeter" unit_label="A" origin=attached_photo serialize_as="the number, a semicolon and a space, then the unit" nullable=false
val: 30; A
